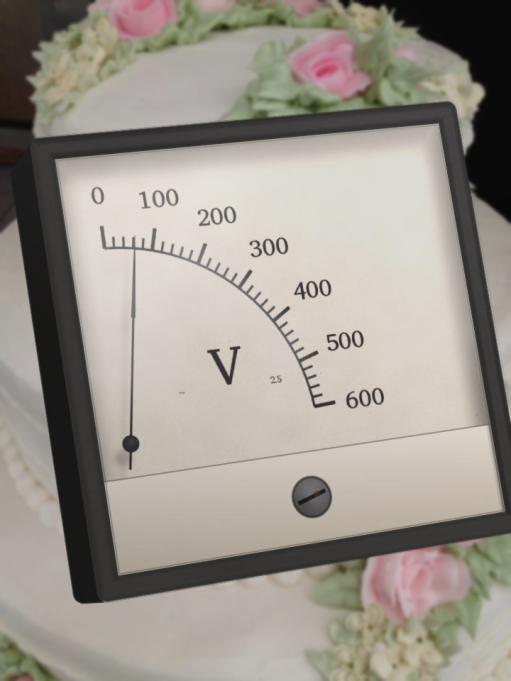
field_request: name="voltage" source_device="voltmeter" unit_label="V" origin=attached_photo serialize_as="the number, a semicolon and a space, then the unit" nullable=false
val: 60; V
